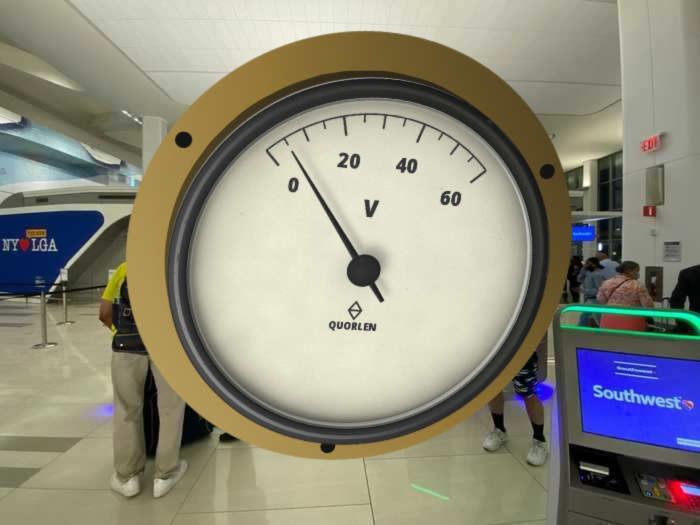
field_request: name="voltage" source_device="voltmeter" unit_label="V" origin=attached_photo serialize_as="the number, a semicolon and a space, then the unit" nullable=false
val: 5; V
